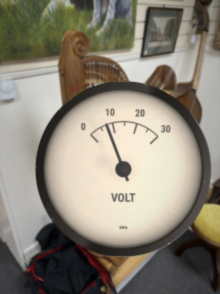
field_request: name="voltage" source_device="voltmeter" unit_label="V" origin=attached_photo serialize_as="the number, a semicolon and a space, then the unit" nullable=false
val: 7.5; V
